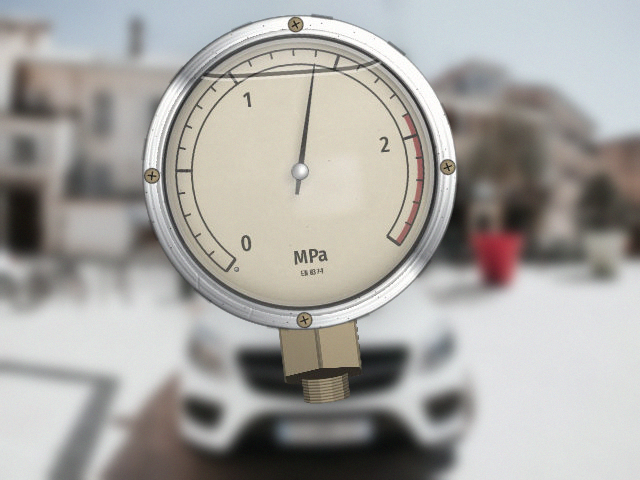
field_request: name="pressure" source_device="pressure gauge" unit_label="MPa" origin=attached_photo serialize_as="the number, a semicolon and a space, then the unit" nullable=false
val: 1.4; MPa
